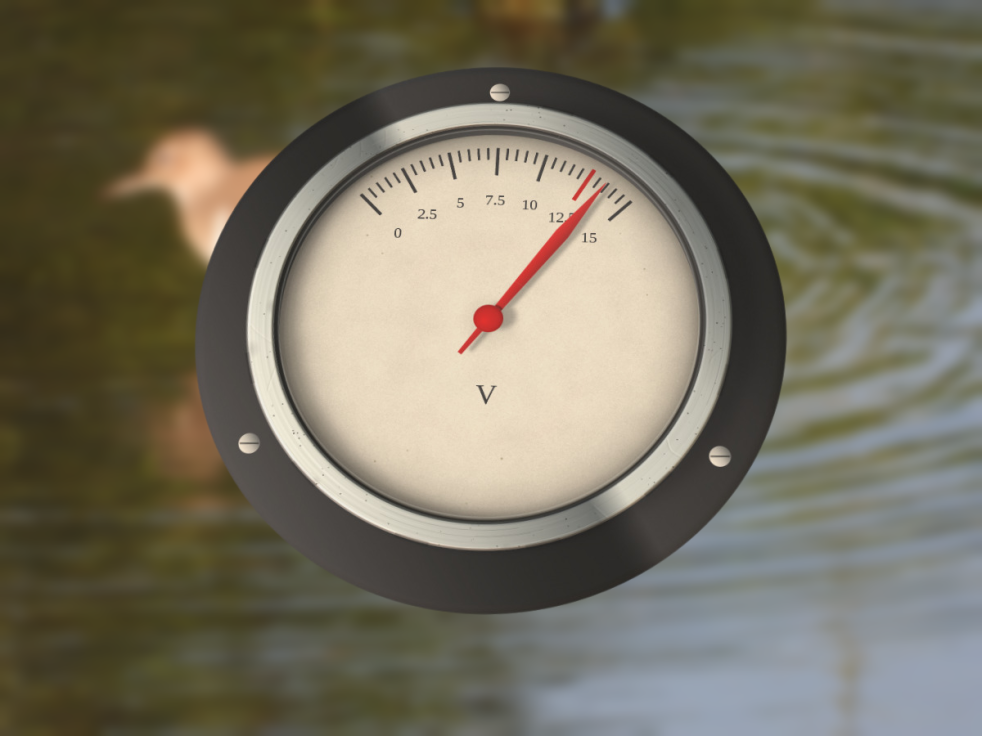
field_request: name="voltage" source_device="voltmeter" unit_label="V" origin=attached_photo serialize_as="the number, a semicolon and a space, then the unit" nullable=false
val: 13.5; V
